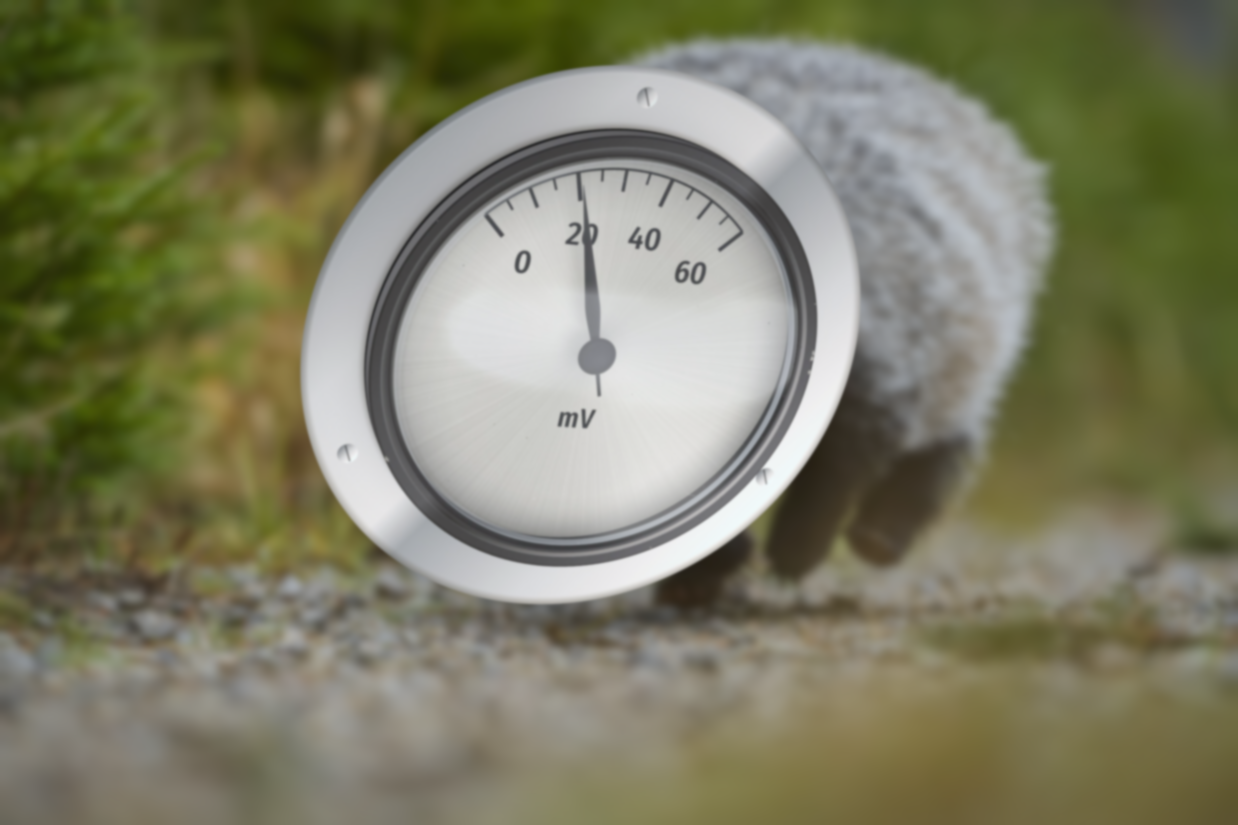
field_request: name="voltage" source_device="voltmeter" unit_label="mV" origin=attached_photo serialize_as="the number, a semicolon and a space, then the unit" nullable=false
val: 20; mV
